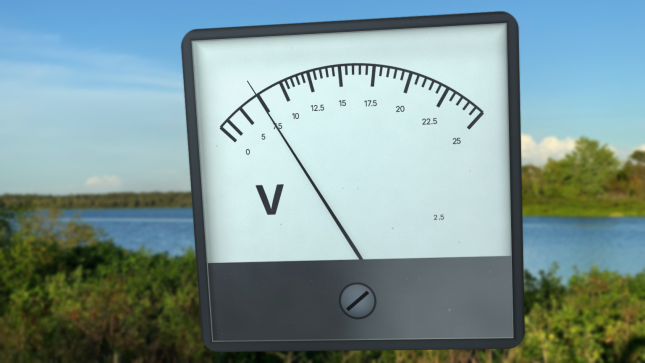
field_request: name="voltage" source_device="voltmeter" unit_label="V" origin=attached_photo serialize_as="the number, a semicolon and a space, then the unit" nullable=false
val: 7.5; V
